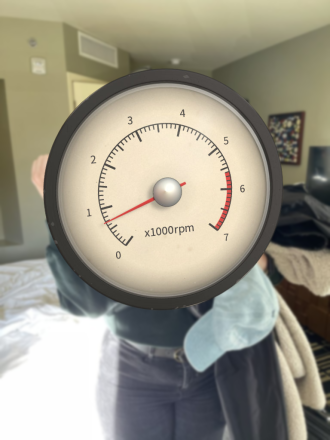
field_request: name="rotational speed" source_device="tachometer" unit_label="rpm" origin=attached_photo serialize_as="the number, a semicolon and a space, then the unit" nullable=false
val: 700; rpm
